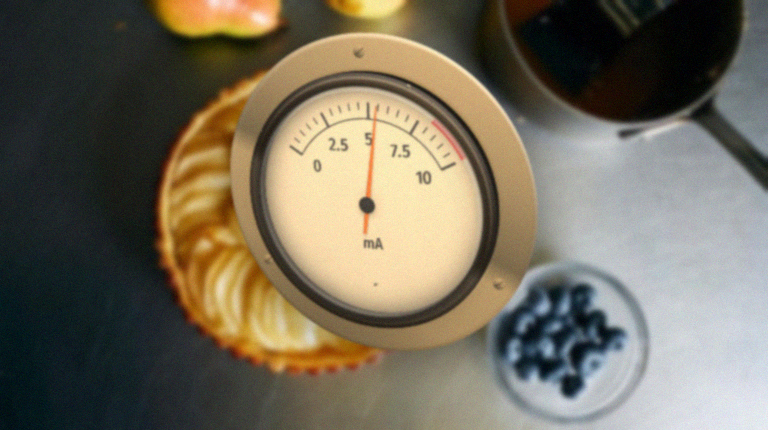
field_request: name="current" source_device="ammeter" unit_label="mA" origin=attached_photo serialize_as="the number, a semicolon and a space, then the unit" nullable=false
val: 5.5; mA
